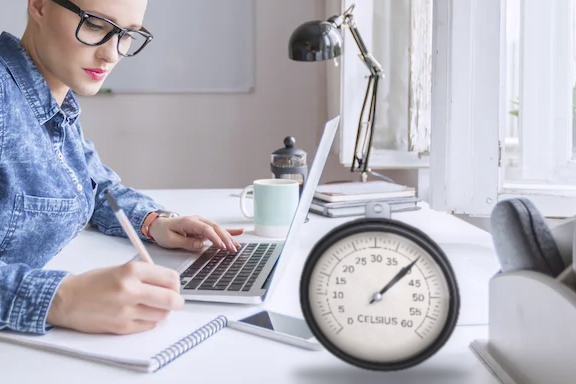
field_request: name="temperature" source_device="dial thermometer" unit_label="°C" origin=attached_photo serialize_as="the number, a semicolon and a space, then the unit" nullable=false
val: 40; °C
